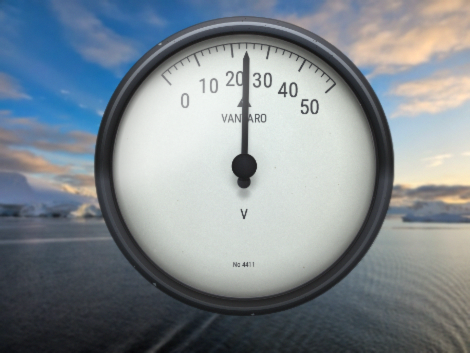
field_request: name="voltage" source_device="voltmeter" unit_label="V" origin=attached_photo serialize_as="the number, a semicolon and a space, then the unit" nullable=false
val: 24; V
